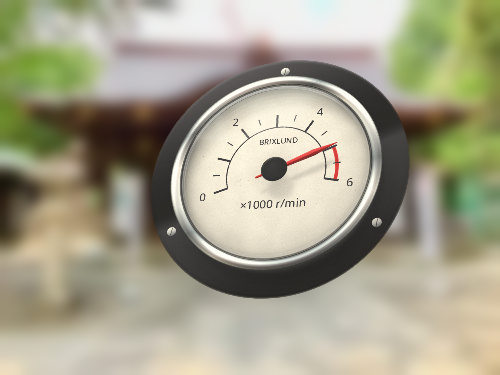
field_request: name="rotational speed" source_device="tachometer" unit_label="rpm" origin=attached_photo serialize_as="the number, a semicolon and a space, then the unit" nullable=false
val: 5000; rpm
